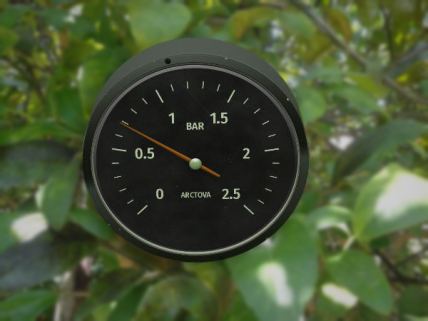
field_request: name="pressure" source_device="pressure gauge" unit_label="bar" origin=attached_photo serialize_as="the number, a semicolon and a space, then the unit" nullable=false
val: 0.7; bar
